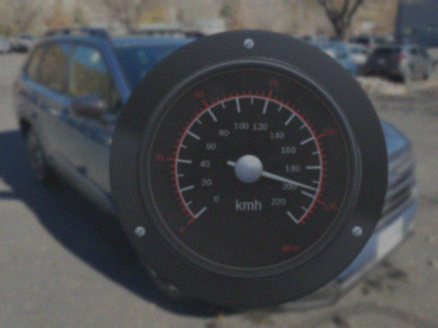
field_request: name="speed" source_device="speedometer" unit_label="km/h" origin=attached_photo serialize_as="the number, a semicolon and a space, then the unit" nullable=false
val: 195; km/h
